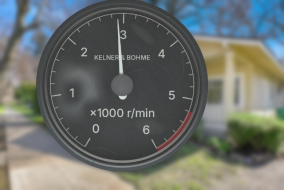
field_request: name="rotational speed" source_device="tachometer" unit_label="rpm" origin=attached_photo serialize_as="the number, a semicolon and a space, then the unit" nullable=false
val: 2900; rpm
